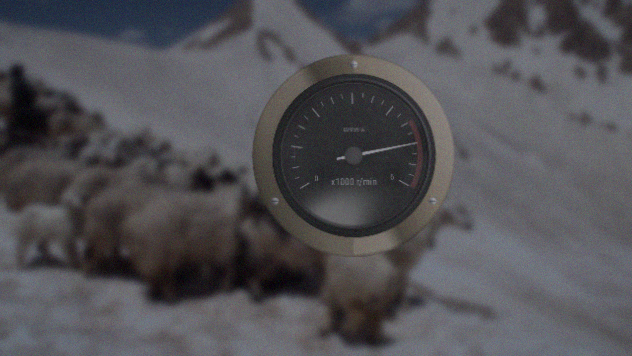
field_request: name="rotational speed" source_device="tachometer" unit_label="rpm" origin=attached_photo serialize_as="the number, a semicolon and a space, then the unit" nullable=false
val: 5000; rpm
